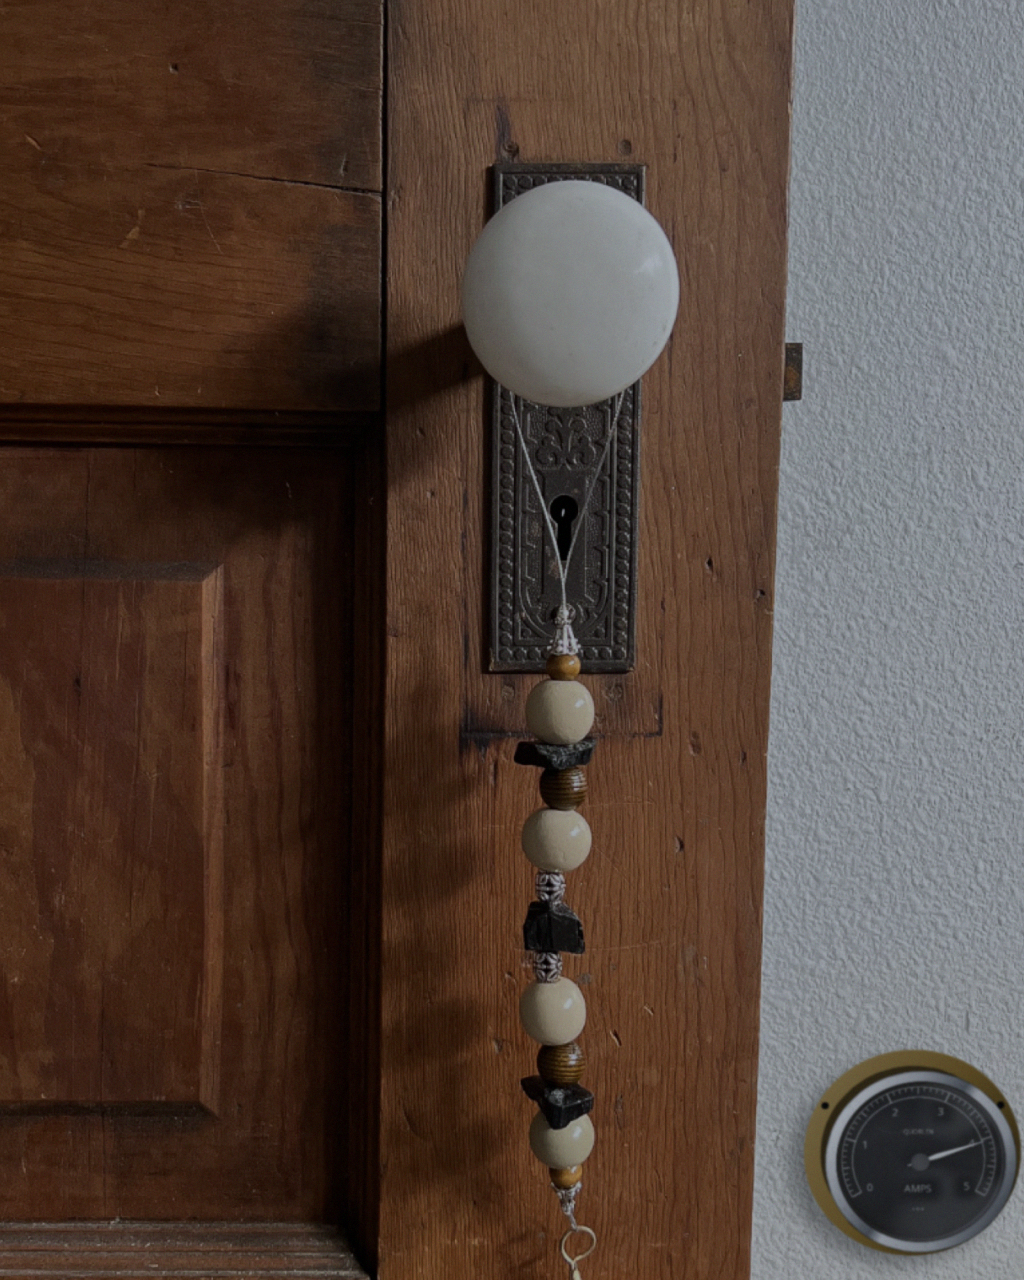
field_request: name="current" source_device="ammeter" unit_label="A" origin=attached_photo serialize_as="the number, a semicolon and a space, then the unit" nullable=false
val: 4; A
